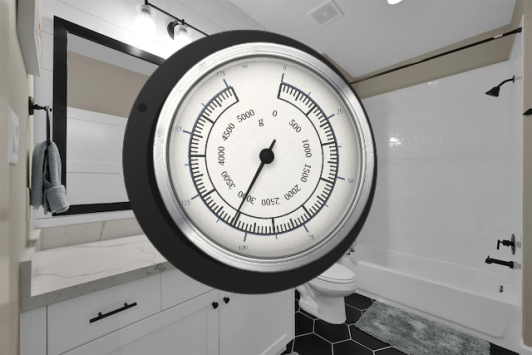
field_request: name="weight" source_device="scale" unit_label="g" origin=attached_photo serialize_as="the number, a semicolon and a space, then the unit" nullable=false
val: 3050; g
